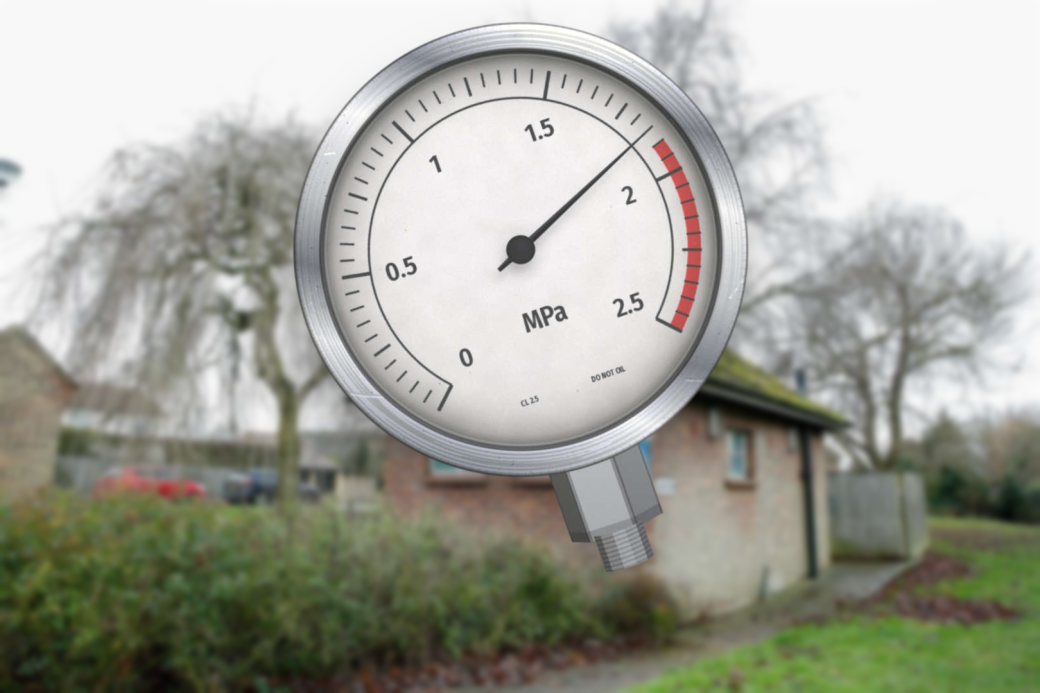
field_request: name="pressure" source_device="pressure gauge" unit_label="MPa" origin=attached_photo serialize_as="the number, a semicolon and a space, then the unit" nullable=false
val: 1.85; MPa
